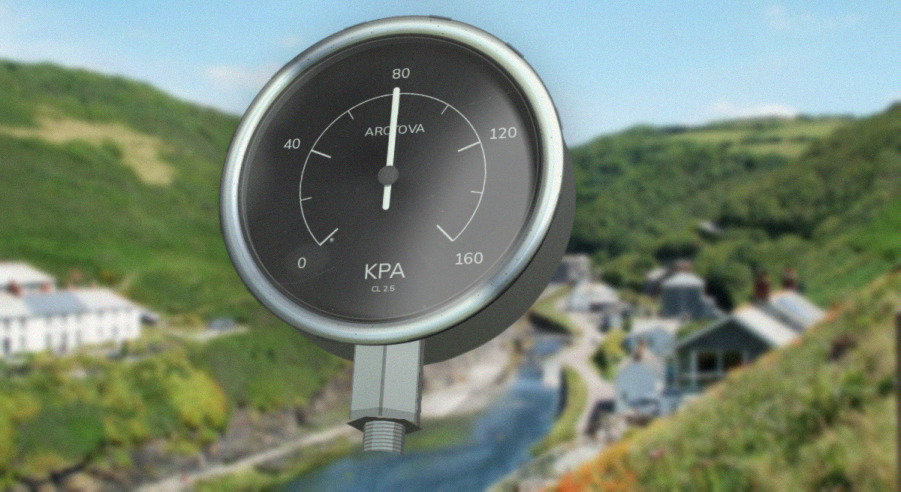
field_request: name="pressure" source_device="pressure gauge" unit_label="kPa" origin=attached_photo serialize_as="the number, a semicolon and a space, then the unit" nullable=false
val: 80; kPa
